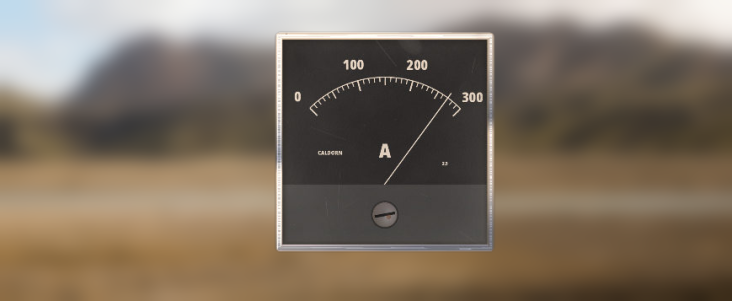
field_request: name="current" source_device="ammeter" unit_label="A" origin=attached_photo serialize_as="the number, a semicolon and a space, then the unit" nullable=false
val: 270; A
